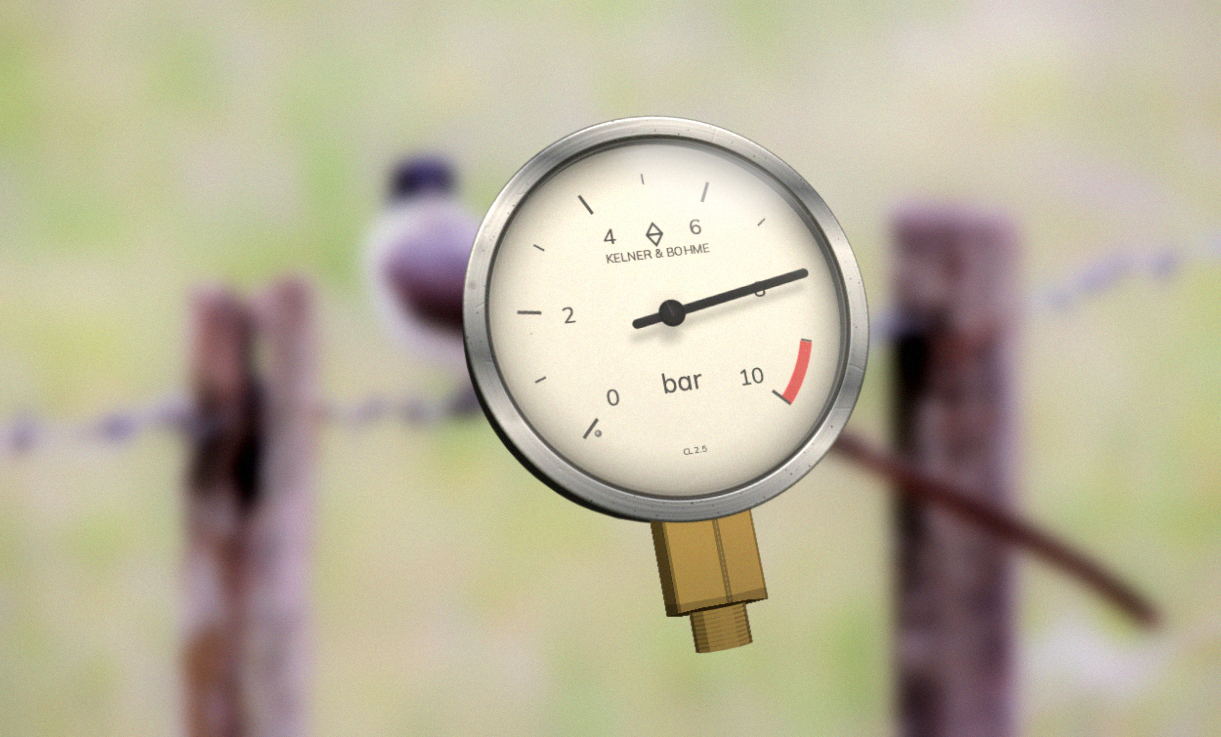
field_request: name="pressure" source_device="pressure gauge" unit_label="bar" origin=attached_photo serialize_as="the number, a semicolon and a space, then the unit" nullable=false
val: 8; bar
